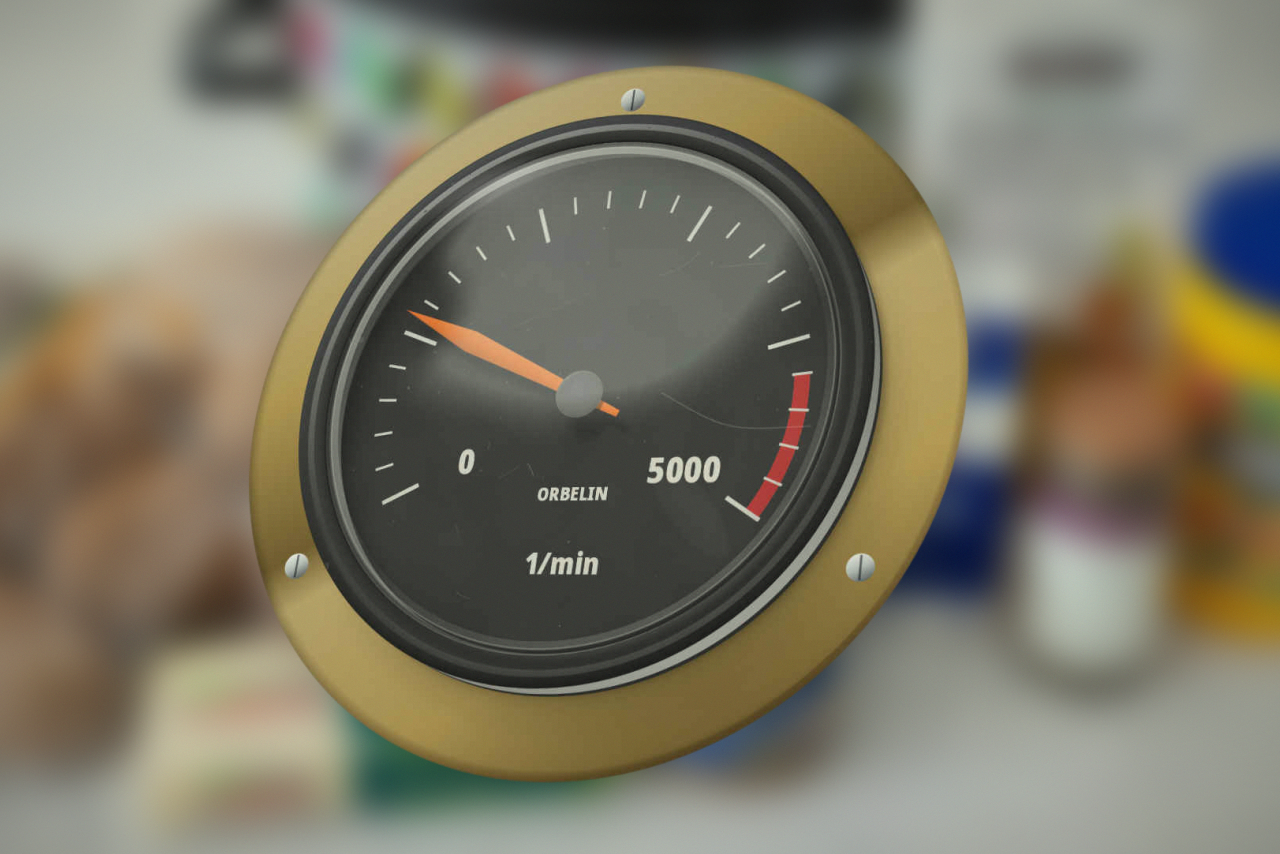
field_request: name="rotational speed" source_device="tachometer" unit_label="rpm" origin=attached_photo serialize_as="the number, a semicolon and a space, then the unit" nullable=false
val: 1100; rpm
